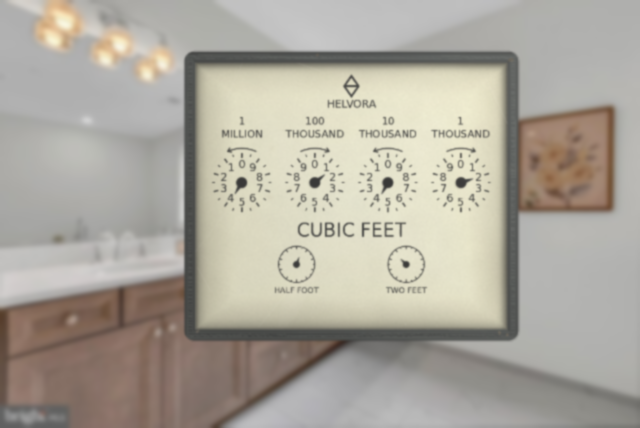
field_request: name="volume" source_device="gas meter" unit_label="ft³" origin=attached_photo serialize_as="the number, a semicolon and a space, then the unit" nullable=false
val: 414200; ft³
